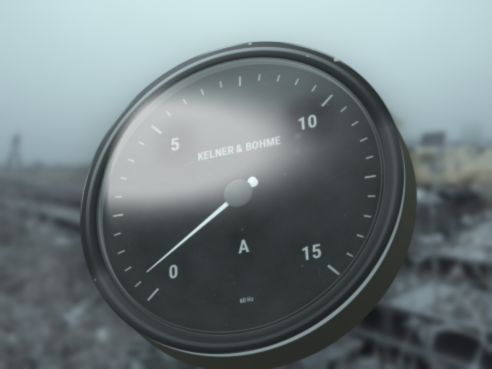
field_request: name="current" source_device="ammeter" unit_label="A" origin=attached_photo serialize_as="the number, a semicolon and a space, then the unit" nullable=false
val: 0.5; A
